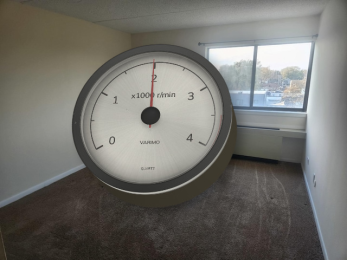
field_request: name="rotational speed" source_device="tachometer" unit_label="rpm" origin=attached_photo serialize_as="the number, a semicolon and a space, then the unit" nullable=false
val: 2000; rpm
